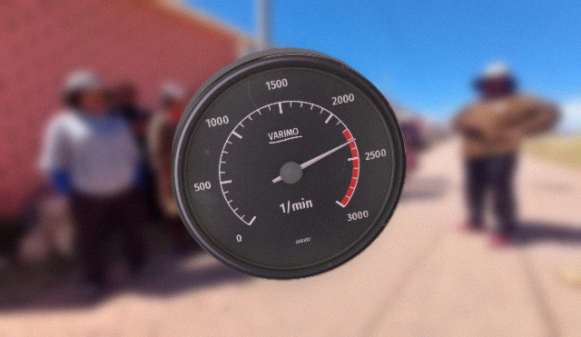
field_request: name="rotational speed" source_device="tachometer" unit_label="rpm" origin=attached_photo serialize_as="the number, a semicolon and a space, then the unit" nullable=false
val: 2300; rpm
